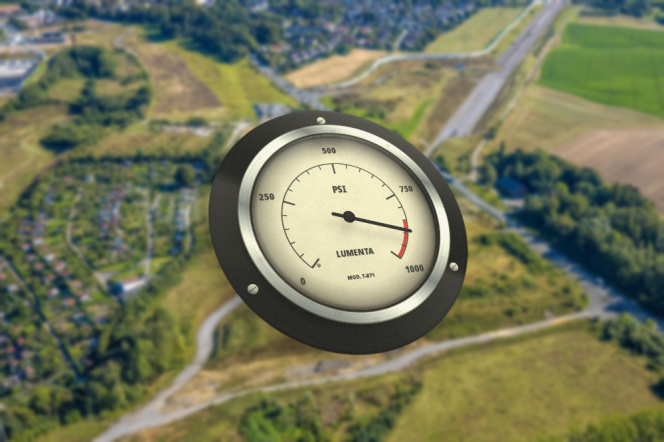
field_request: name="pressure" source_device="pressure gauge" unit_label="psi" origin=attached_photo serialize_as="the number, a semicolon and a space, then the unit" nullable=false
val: 900; psi
